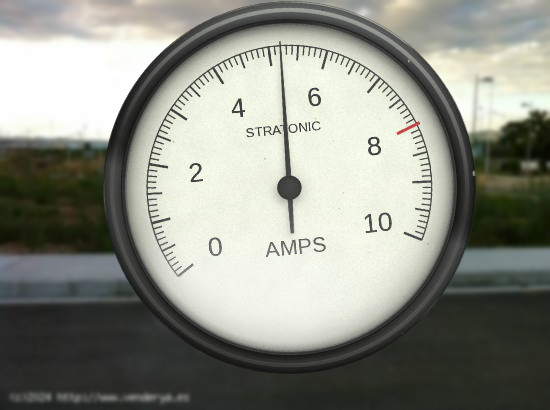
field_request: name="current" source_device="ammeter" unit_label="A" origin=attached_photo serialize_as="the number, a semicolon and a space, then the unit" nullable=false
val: 5.2; A
